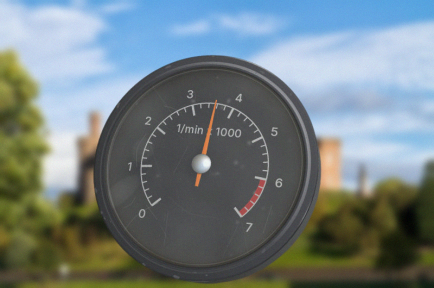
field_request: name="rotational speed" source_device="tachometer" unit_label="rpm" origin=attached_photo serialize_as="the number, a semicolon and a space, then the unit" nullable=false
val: 3600; rpm
